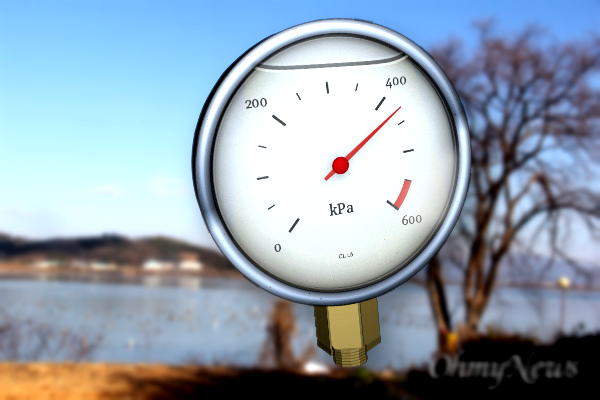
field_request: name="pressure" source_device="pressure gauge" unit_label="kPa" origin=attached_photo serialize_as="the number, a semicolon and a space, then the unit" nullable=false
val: 425; kPa
